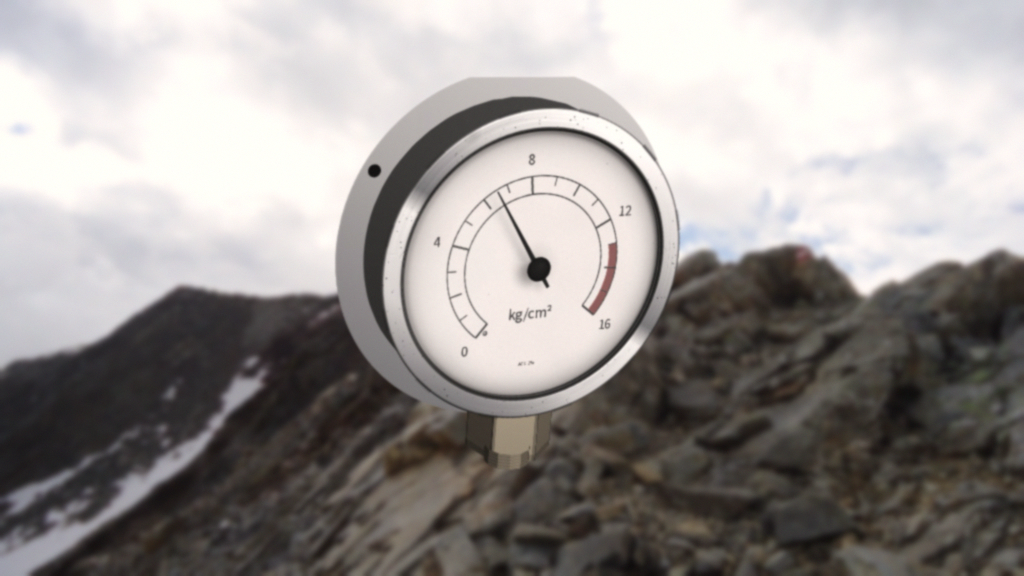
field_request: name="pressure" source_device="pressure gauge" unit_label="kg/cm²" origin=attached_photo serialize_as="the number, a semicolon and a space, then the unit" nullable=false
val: 6.5; kg/cm²
